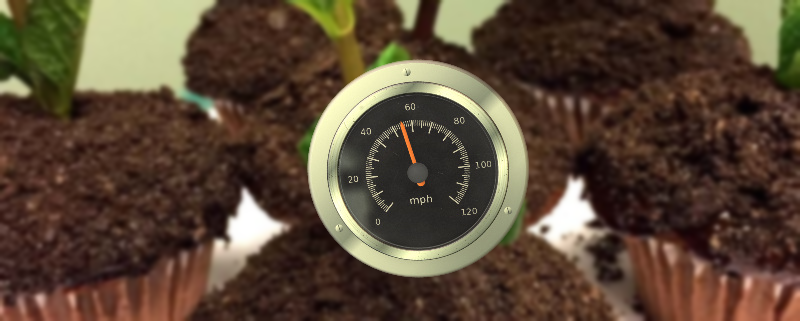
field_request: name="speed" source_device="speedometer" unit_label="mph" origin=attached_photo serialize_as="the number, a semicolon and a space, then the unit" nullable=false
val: 55; mph
